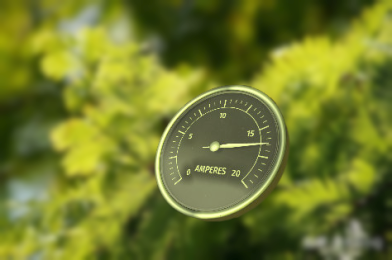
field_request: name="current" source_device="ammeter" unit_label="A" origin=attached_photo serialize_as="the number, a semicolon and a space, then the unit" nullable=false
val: 16.5; A
